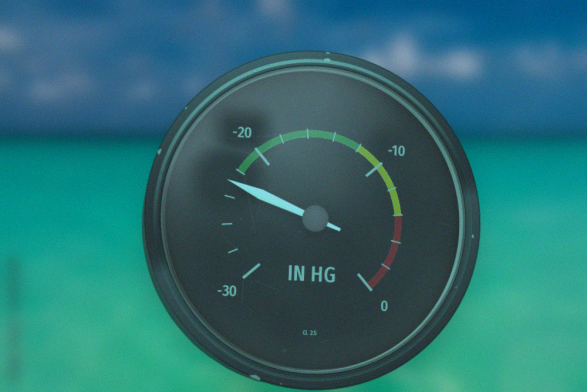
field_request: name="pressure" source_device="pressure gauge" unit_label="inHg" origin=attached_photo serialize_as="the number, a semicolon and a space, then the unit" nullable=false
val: -23; inHg
